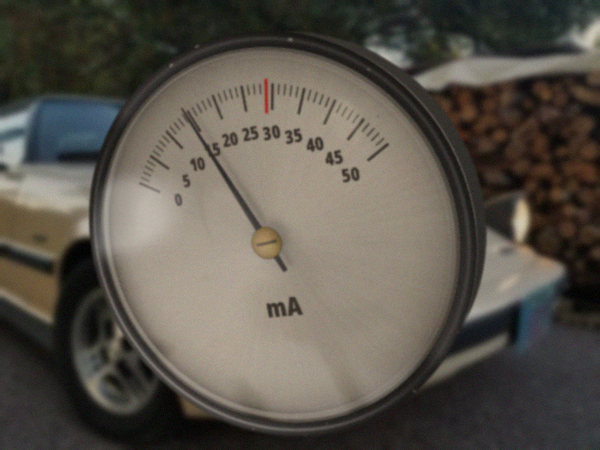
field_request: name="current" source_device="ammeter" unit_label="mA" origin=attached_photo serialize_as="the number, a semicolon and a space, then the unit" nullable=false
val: 15; mA
